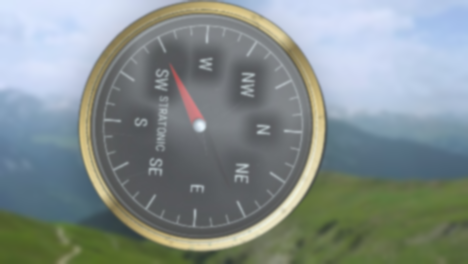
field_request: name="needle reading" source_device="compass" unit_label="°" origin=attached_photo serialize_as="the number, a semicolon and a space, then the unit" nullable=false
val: 240; °
